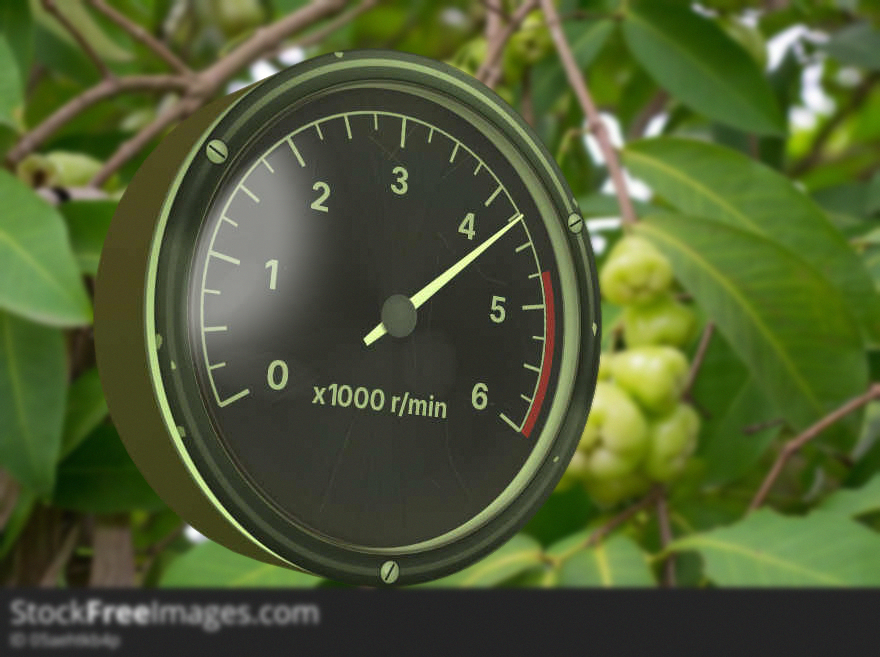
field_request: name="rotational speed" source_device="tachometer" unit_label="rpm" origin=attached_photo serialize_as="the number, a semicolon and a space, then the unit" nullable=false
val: 4250; rpm
